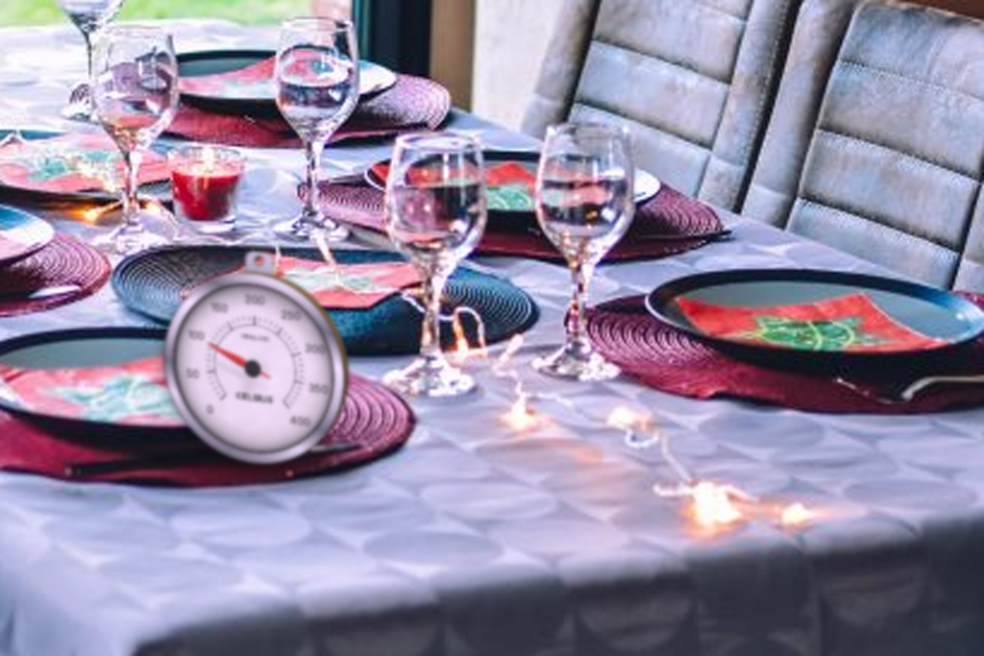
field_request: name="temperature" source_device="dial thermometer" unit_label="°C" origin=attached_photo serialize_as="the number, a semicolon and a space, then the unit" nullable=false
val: 100; °C
